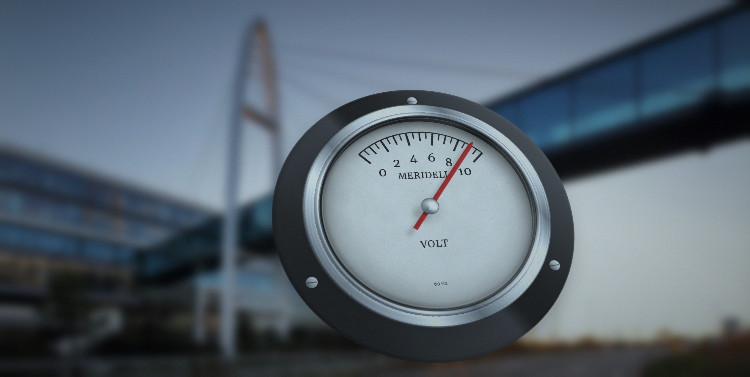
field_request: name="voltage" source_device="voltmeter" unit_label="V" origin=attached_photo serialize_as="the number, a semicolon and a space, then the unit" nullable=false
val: 9; V
